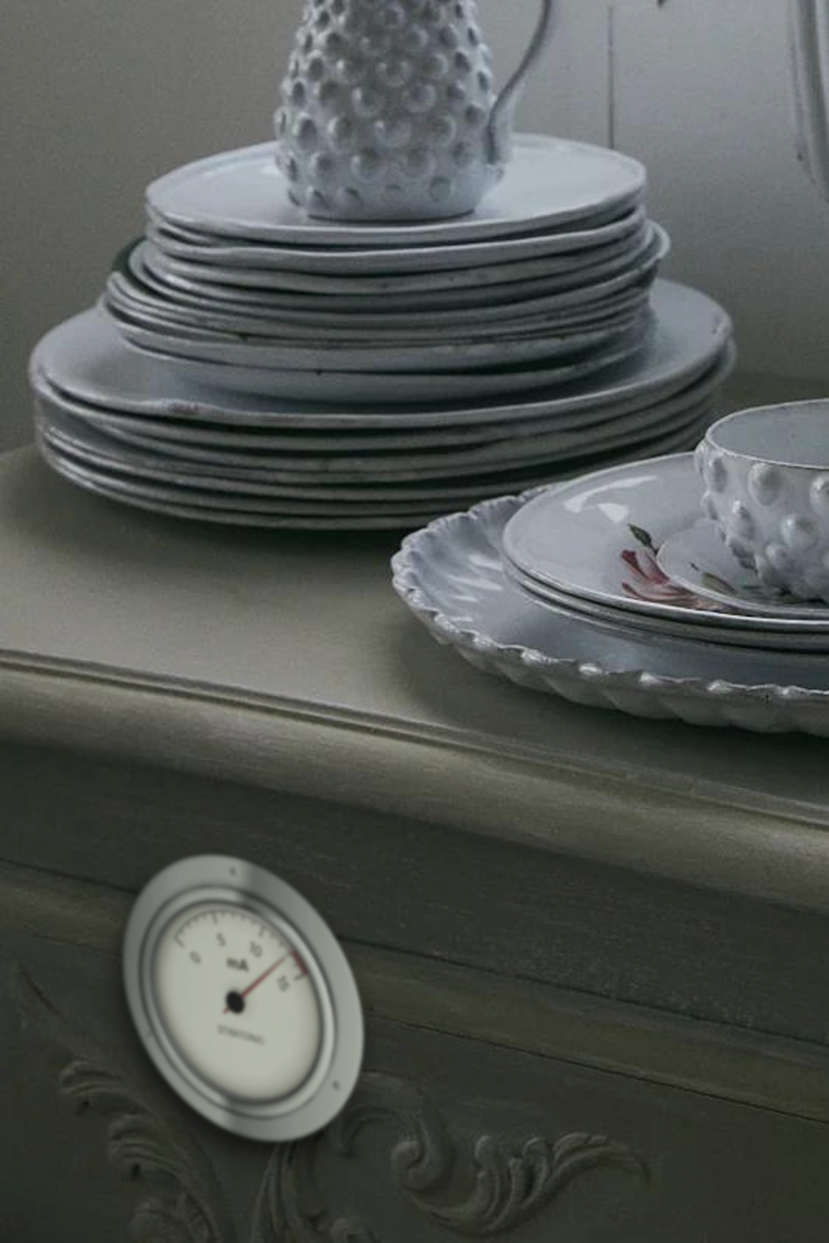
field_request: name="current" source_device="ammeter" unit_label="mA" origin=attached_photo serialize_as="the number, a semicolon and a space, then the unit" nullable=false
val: 13; mA
